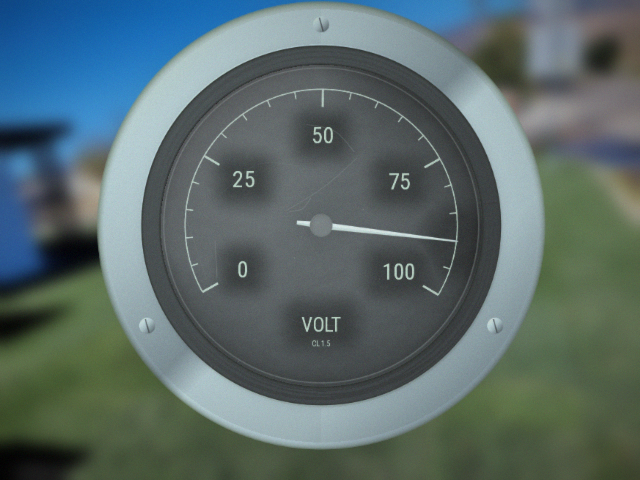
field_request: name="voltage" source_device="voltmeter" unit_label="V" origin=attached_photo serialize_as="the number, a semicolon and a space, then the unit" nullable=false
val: 90; V
